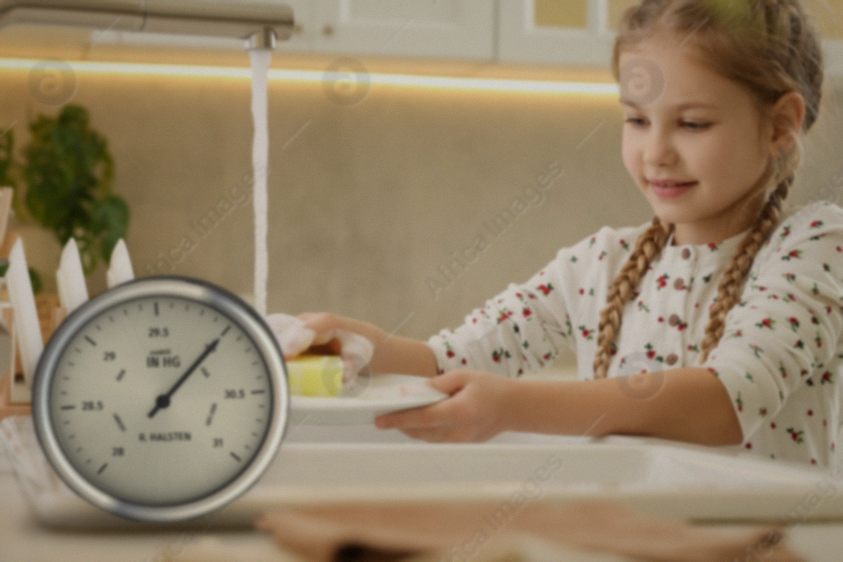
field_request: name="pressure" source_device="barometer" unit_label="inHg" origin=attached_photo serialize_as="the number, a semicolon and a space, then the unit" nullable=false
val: 30; inHg
